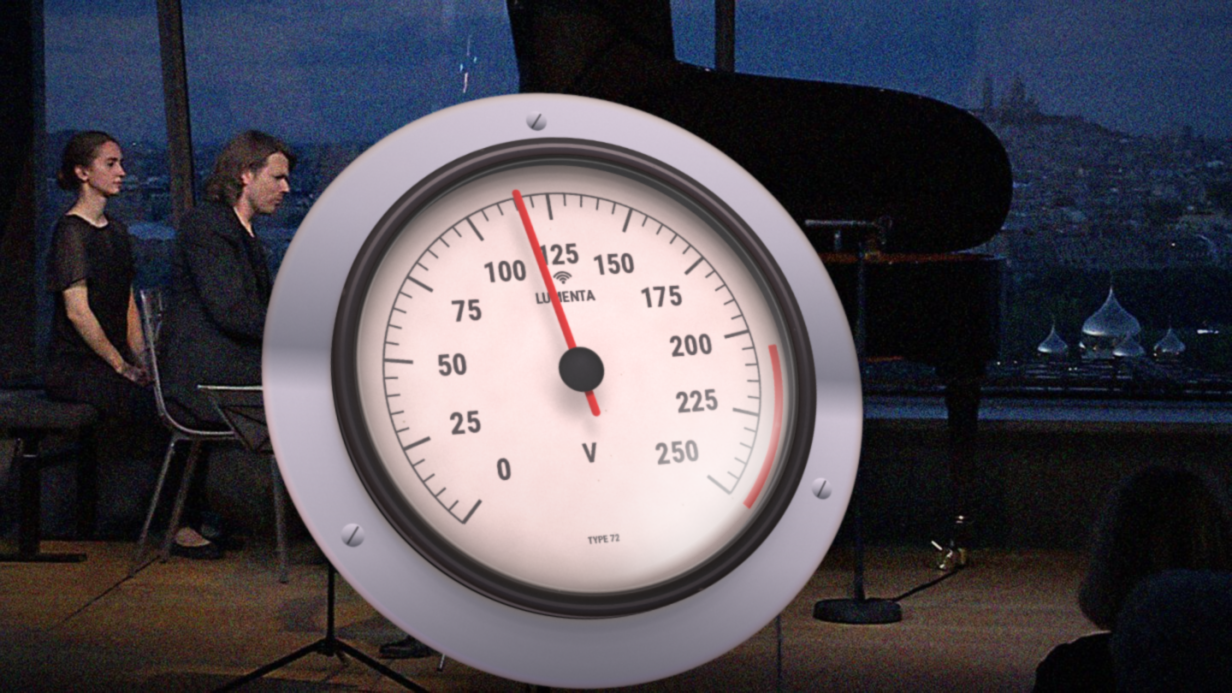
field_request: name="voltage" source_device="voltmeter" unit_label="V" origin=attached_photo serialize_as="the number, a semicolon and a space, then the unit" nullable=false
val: 115; V
